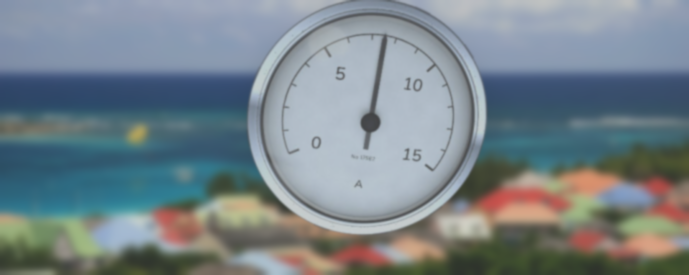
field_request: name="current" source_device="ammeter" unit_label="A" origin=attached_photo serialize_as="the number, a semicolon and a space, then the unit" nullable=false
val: 7.5; A
